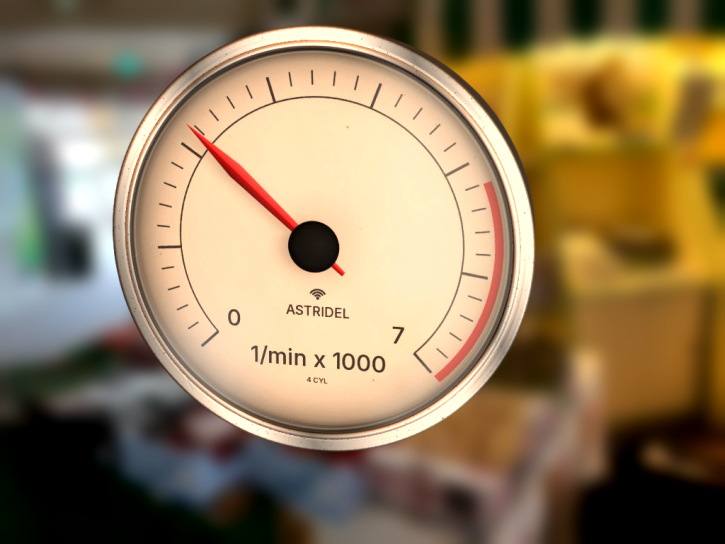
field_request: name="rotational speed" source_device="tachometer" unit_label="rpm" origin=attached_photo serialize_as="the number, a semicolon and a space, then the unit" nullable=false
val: 2200; rpm
